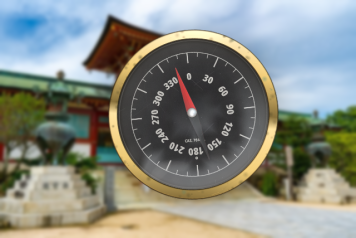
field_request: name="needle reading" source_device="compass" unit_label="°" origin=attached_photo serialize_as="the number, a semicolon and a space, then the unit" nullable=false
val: 345; °
